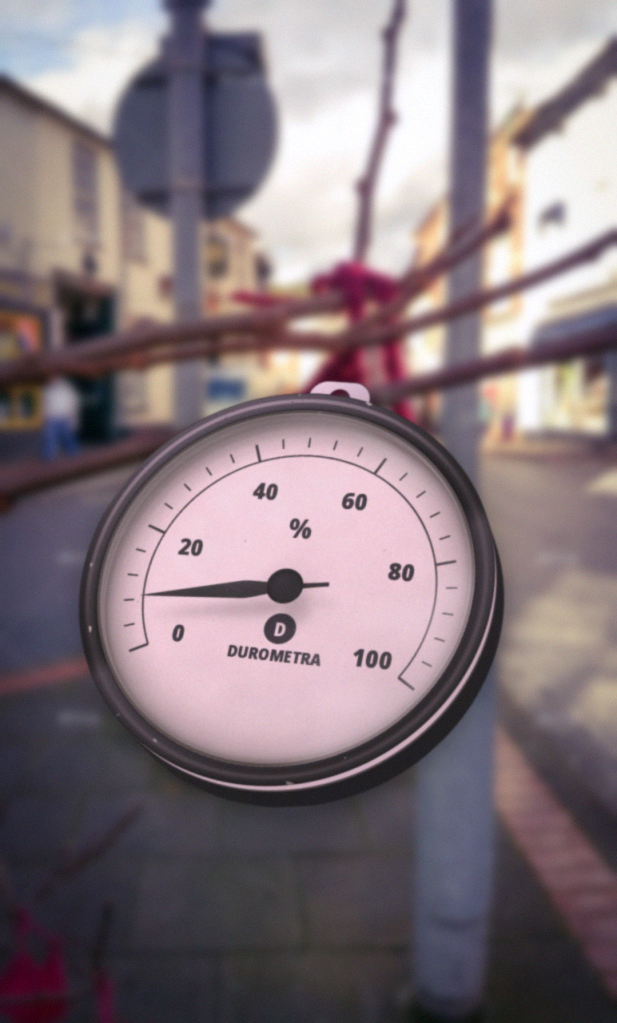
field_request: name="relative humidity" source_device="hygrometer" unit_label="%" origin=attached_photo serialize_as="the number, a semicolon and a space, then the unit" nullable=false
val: 8; %
